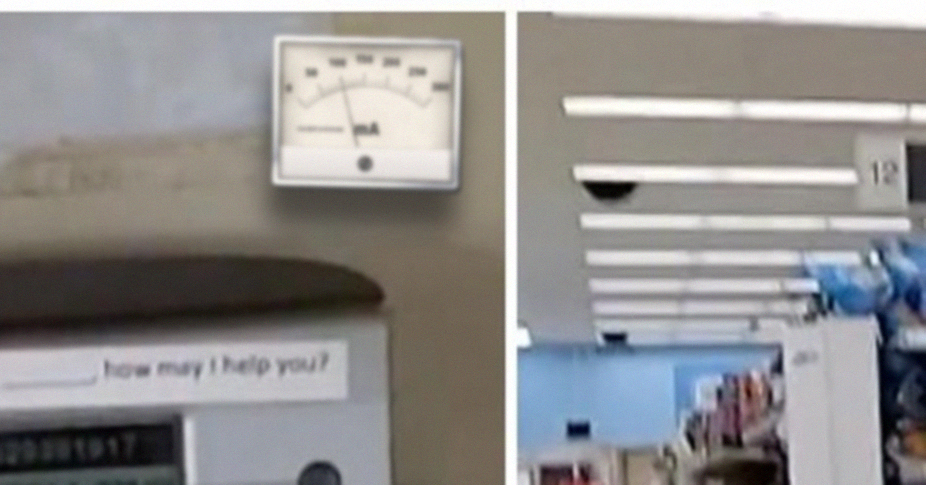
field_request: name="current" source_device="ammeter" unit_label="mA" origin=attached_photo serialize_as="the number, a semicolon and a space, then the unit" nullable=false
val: 100; mA
